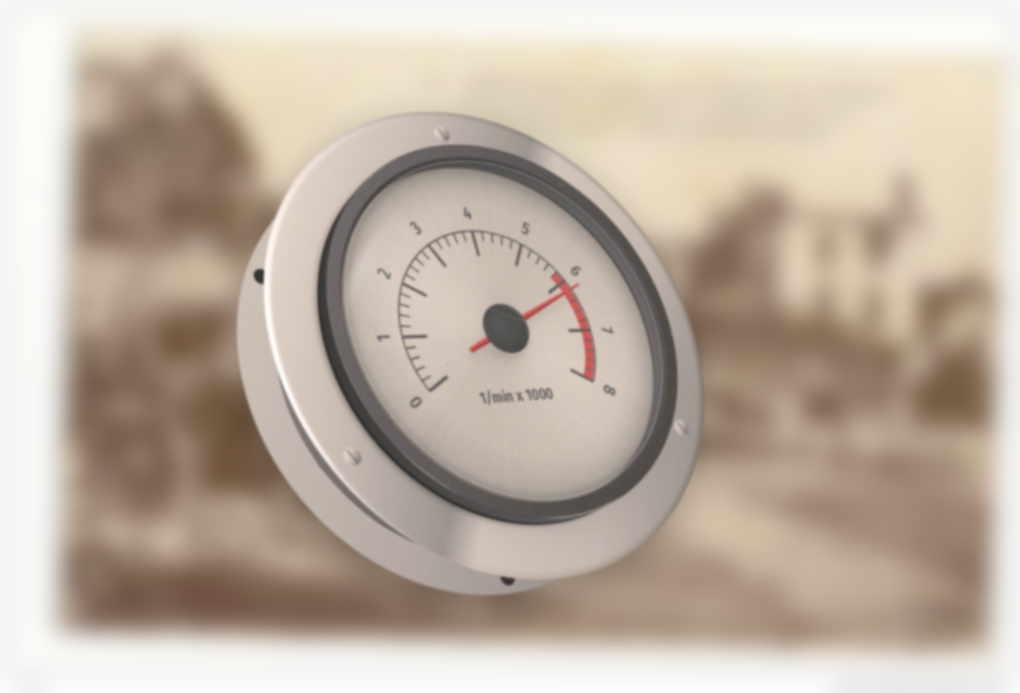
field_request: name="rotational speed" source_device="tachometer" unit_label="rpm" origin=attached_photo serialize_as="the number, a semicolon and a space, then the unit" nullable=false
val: 6200; rpm
